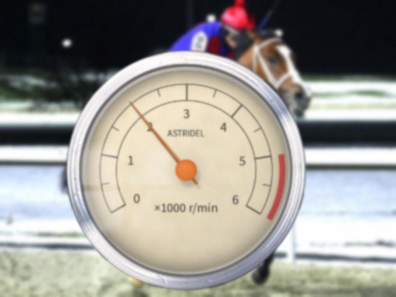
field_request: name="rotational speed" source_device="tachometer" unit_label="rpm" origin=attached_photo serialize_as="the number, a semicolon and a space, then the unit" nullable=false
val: 2000; rpm
